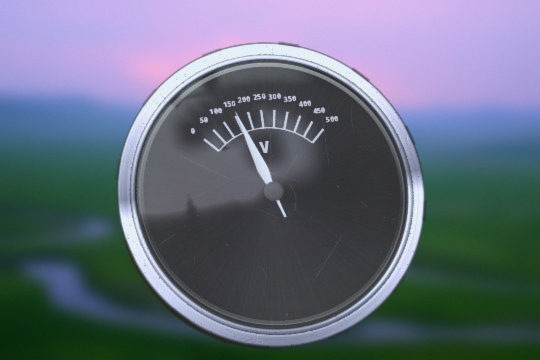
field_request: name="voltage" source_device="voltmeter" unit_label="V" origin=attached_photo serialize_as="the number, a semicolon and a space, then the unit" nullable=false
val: 150; V
